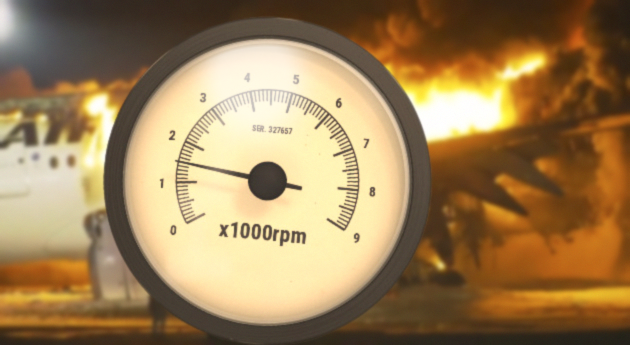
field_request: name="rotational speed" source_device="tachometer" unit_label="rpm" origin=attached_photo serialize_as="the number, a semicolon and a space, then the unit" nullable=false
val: 1500; rpm
